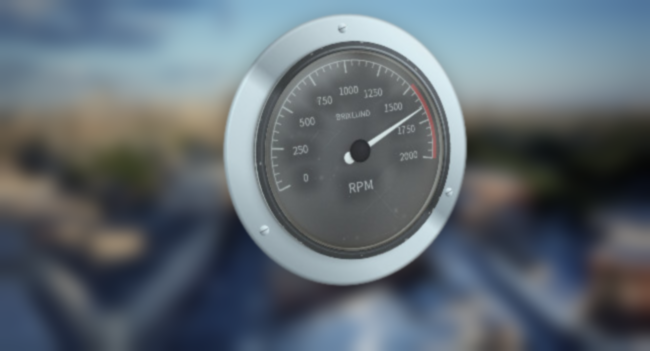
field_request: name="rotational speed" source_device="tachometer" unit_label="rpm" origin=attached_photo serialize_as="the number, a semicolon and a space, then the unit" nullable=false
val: 1650; rpm
